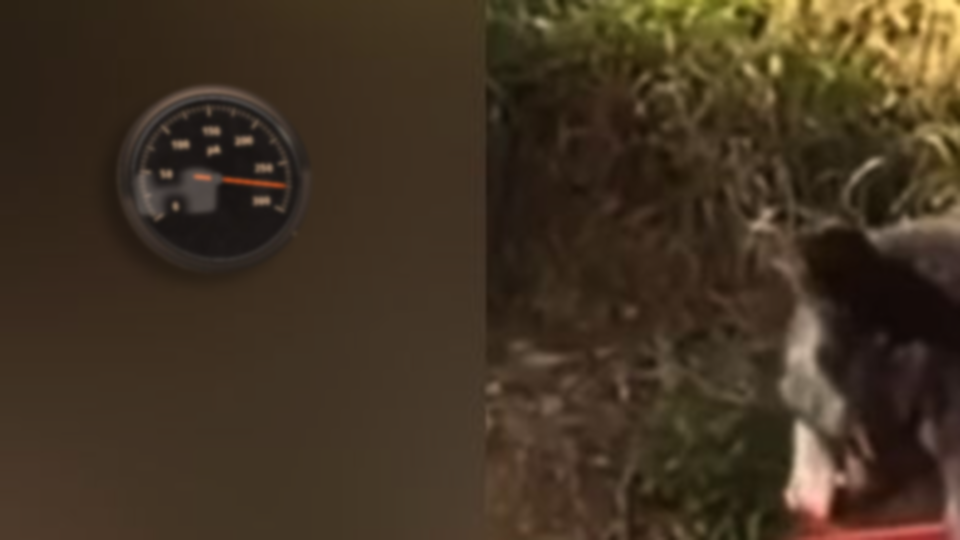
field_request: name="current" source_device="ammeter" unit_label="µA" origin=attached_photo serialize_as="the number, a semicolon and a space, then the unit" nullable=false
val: 275; µA
